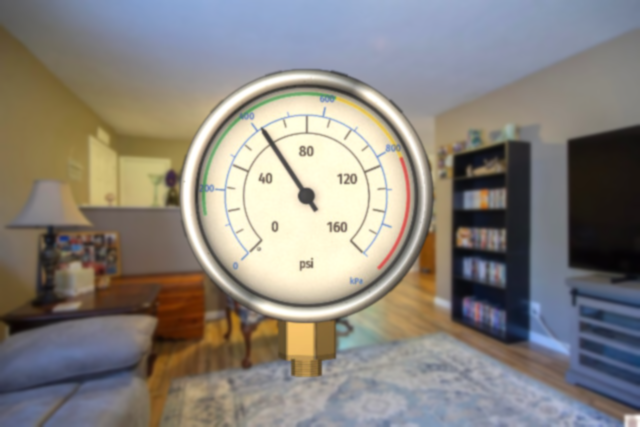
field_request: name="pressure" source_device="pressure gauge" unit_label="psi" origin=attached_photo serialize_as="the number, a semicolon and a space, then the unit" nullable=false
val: 60; psi
